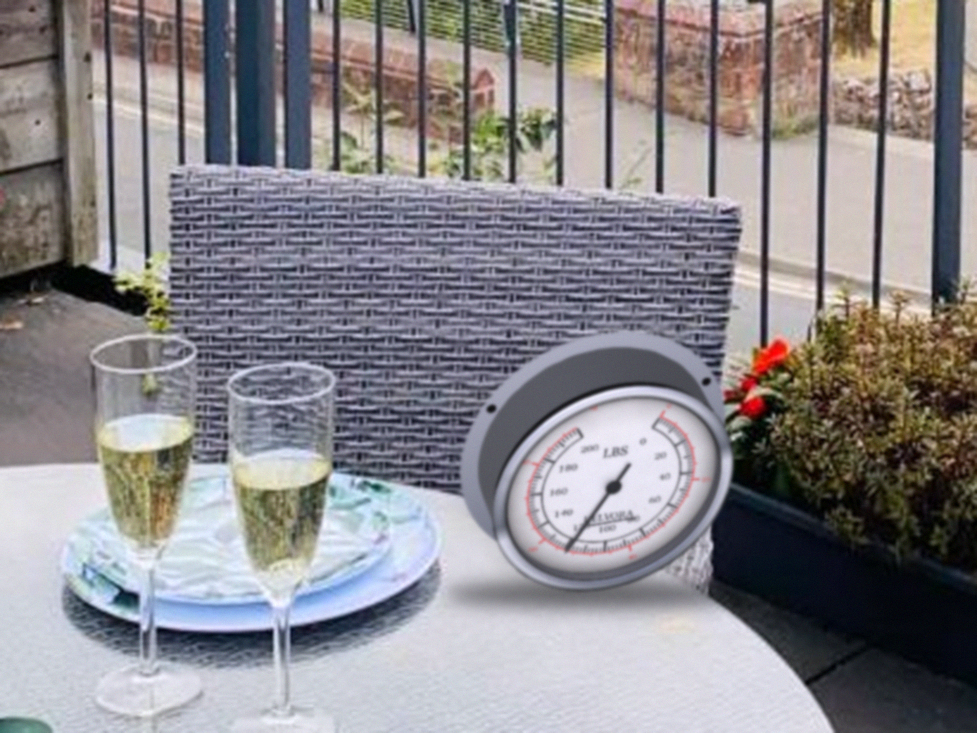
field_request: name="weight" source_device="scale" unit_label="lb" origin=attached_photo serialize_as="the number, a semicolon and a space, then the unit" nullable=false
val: 120; lb
